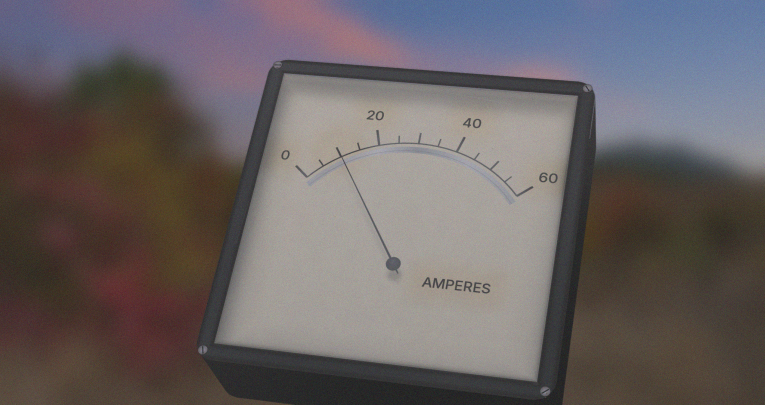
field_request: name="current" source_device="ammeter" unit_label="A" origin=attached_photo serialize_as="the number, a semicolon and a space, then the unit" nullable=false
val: 10; A
